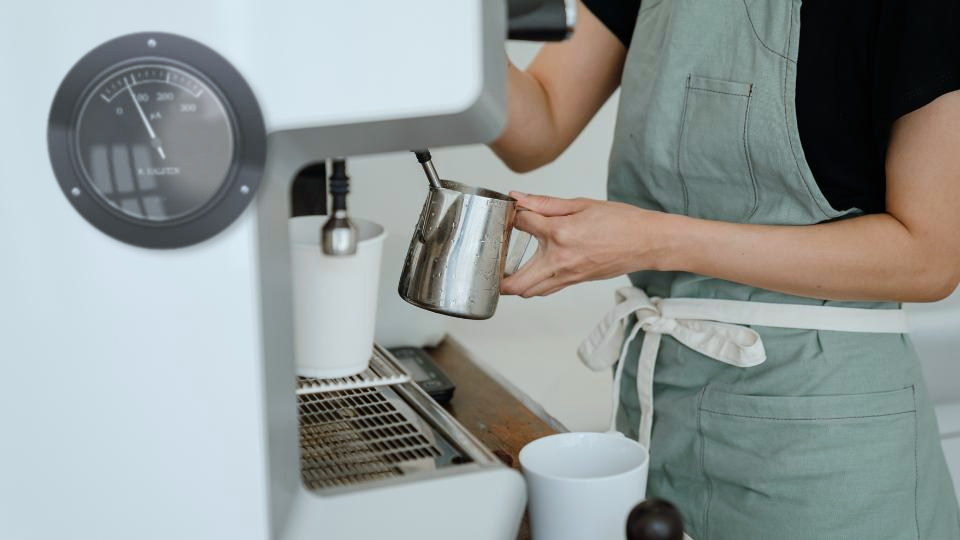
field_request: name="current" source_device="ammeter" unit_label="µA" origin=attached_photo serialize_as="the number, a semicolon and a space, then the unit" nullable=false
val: 80; µA
